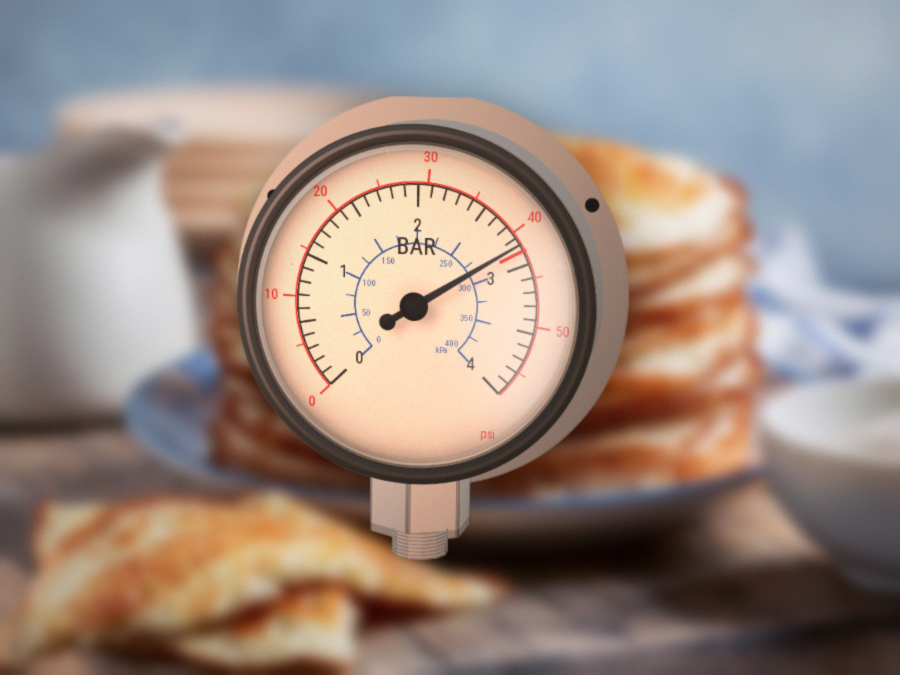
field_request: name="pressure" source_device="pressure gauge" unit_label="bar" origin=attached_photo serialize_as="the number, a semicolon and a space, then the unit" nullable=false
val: 2.85; bar
